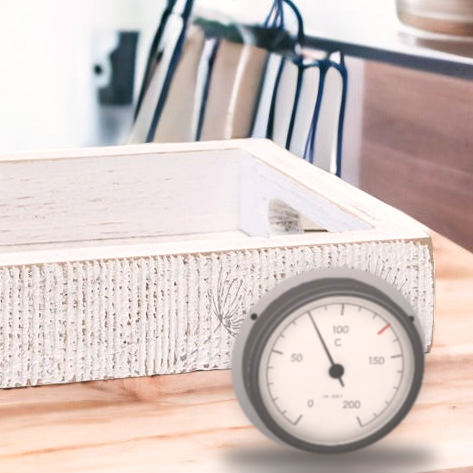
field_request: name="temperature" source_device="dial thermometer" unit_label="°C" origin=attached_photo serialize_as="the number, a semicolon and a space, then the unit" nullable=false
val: 80; °C
